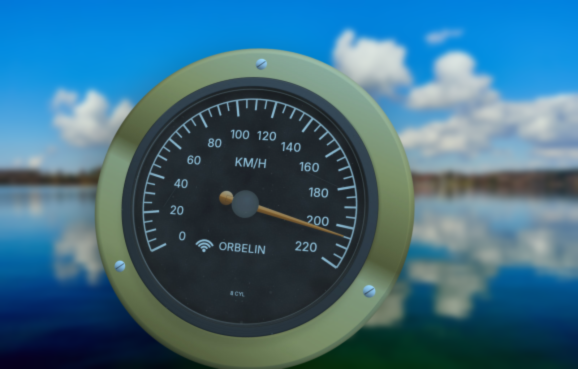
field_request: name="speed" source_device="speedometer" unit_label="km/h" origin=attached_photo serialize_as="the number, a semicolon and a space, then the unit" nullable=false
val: 205; km/h
